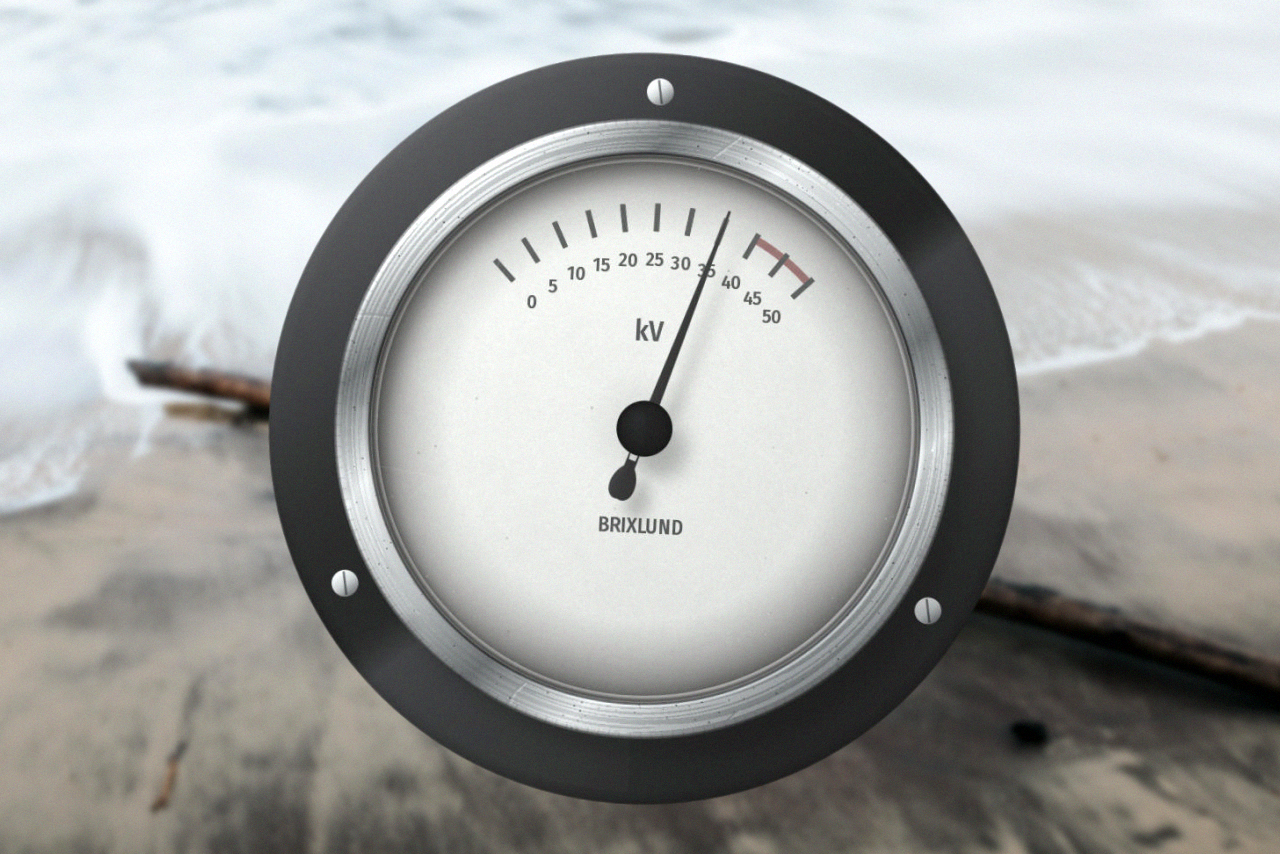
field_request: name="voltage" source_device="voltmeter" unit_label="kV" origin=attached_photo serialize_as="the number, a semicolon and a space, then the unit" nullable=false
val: 35; kV
